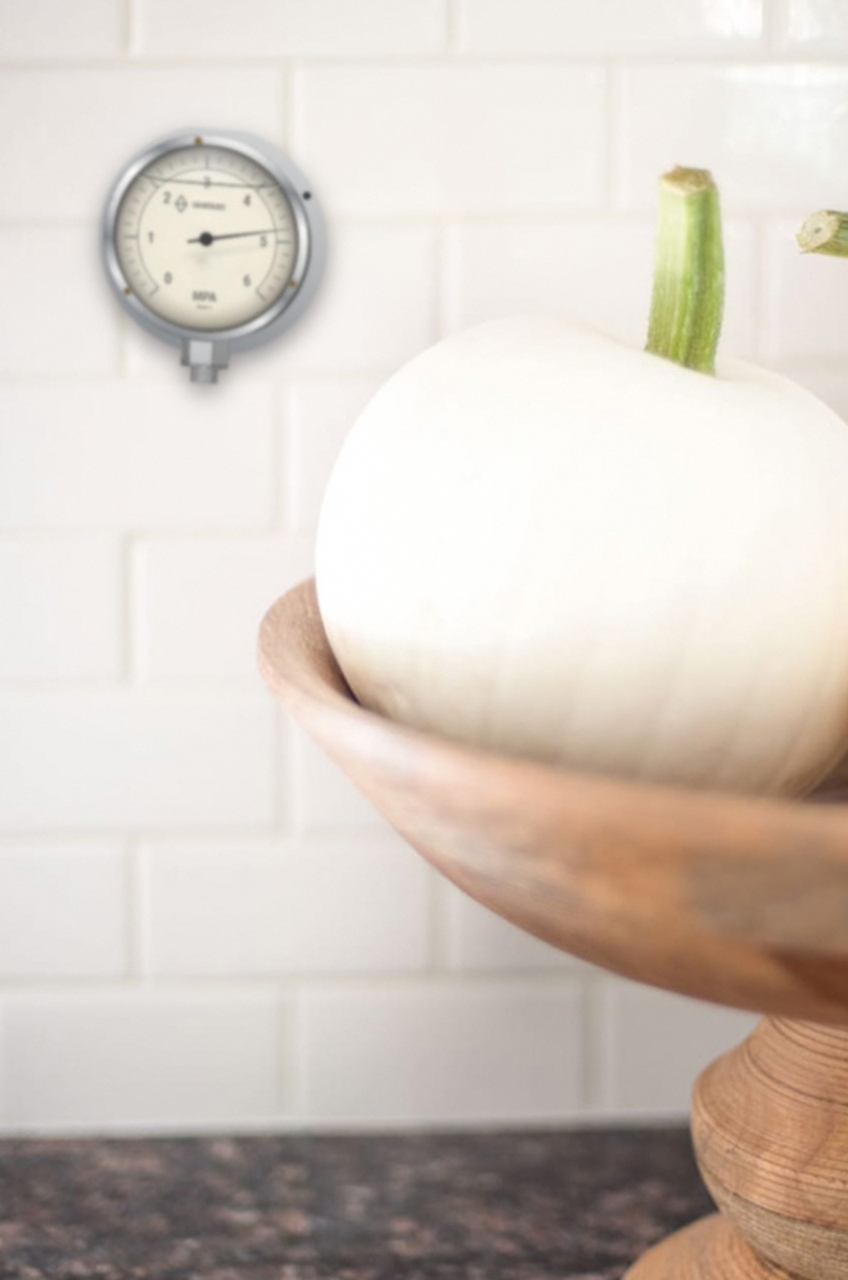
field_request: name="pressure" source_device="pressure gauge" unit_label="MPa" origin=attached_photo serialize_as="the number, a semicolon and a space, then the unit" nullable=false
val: 4.8; MPa
